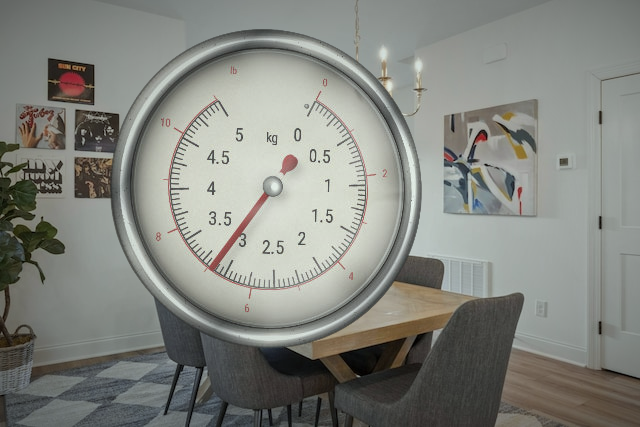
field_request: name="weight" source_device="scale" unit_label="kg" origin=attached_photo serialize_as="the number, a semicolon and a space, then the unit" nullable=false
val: 3.15; kg
